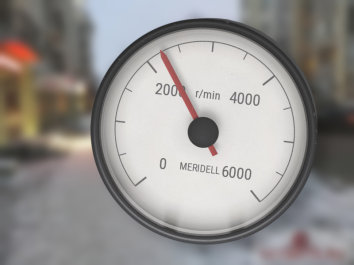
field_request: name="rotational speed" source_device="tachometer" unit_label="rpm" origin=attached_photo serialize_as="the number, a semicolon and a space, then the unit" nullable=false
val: 2250; rpm
